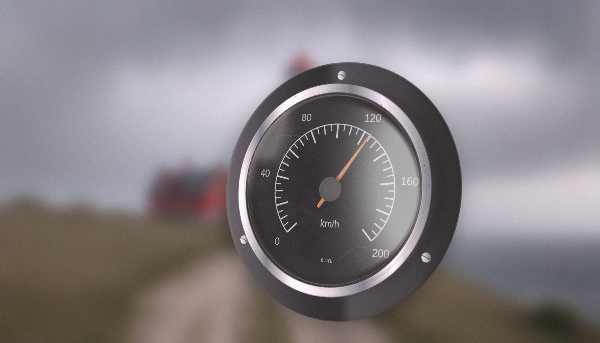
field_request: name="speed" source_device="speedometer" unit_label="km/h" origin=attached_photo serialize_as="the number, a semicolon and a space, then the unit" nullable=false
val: 125; km/h
